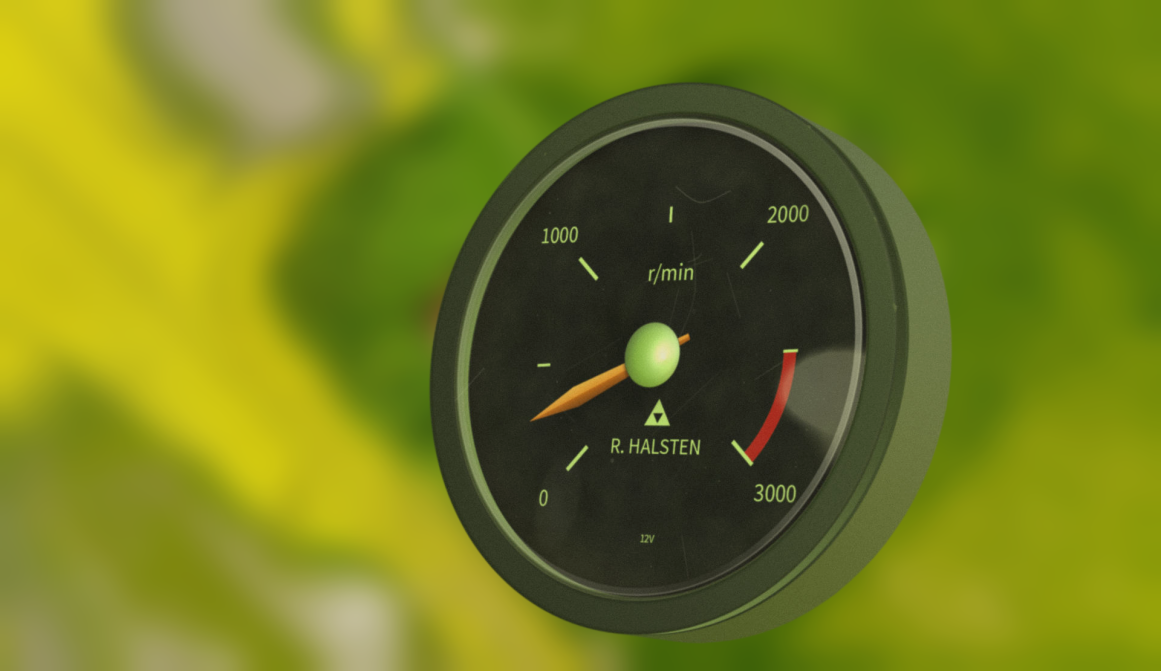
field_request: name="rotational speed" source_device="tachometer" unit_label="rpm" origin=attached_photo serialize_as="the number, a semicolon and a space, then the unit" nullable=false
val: 250; rpm
